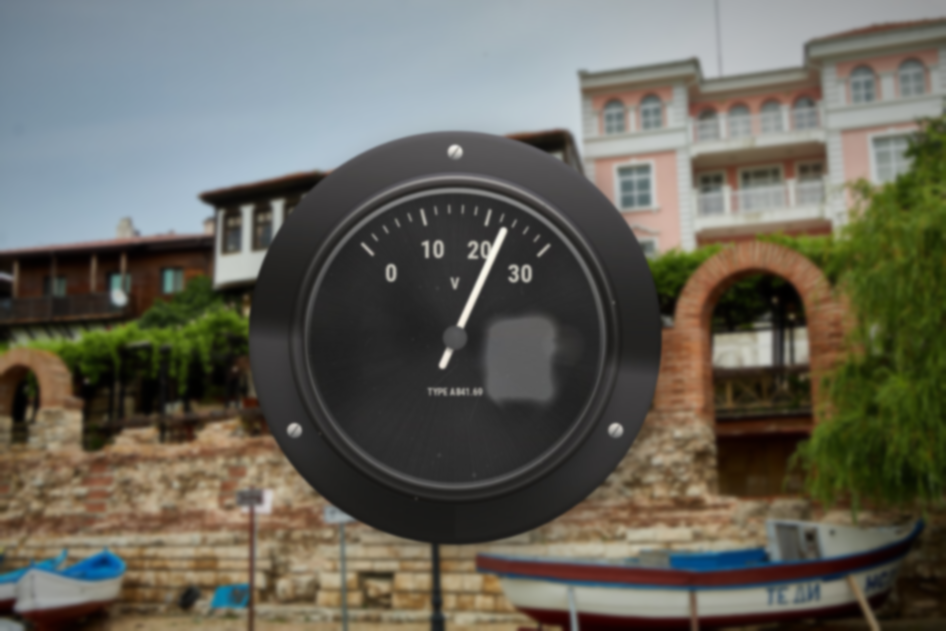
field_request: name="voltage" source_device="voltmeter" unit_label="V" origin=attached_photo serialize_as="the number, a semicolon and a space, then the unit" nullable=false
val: 23; V
